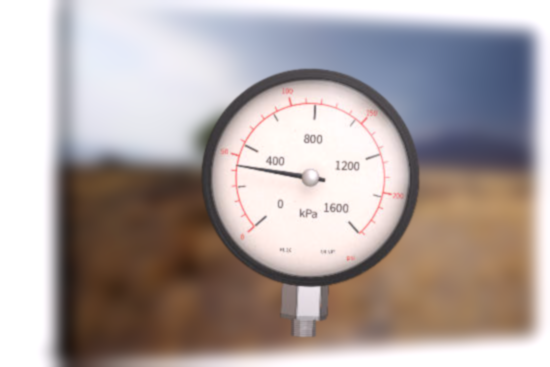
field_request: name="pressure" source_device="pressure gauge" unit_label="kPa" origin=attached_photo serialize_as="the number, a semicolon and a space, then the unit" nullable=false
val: 300; kPa
